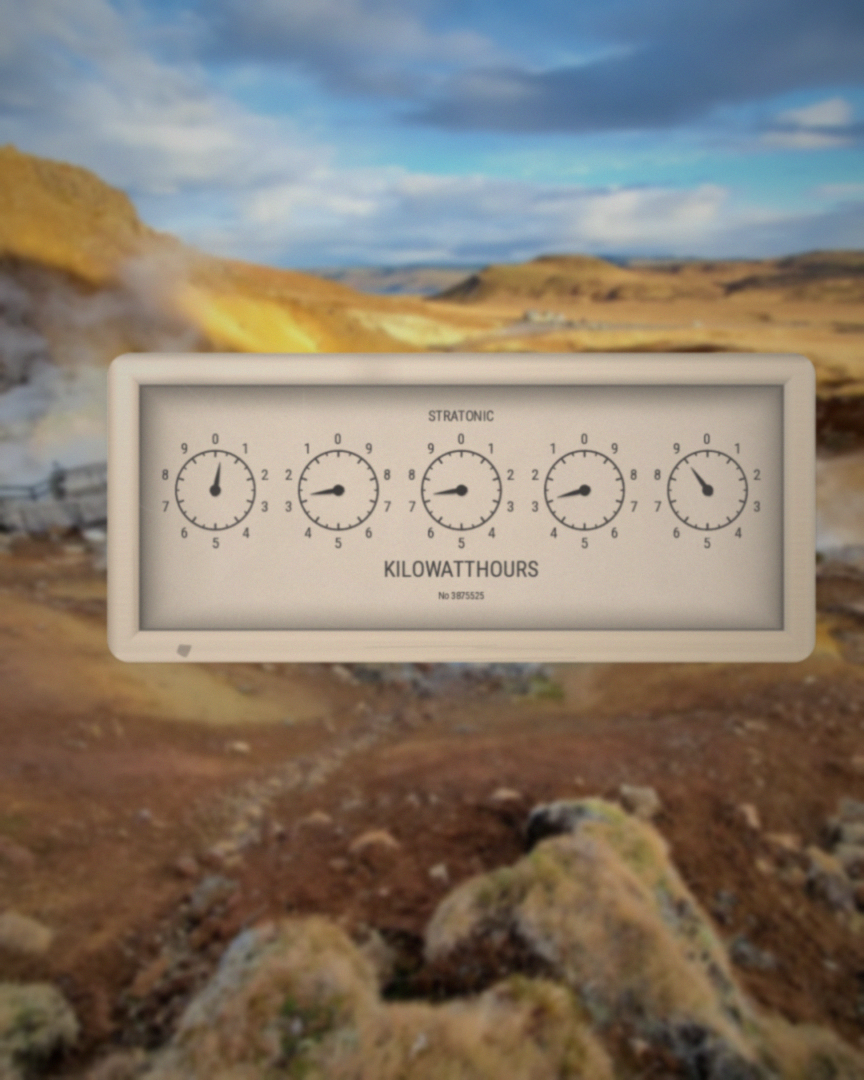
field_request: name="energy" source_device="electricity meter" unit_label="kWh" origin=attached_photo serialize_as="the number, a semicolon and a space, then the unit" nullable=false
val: 2729; kWh
